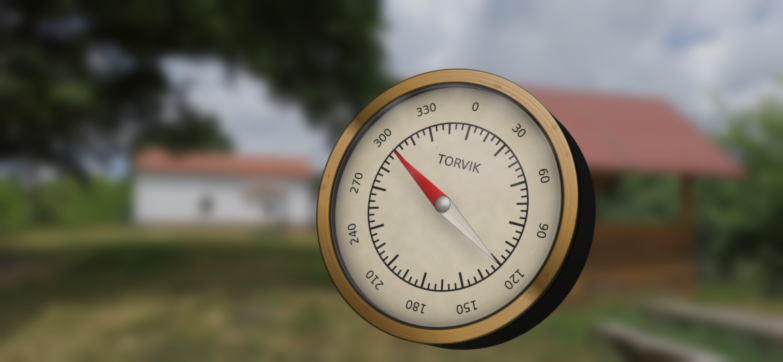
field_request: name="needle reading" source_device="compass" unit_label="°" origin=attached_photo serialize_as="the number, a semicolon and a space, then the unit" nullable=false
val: 300; °
